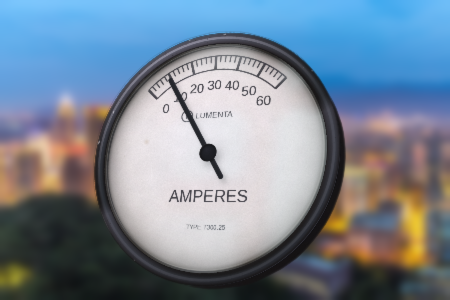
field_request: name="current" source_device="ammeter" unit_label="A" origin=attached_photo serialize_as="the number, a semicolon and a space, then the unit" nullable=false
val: 10; A
